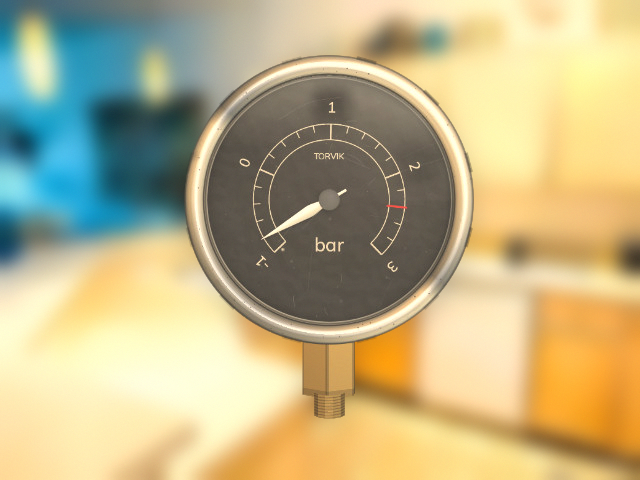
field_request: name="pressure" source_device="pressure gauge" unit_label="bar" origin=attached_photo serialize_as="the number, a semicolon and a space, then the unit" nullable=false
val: -0.8; bar
